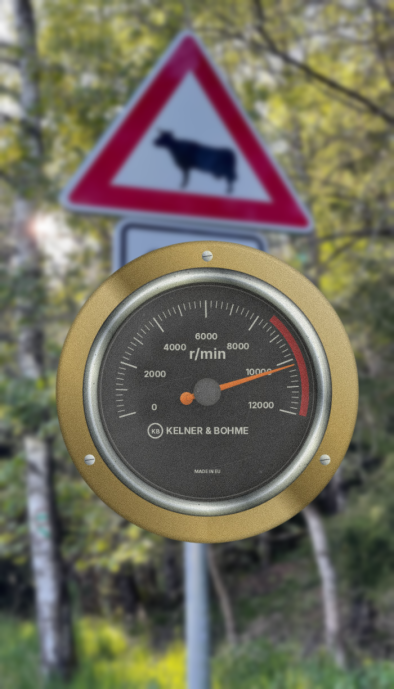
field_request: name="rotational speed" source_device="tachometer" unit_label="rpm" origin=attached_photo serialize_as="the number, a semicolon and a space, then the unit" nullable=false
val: 10200; rpm
